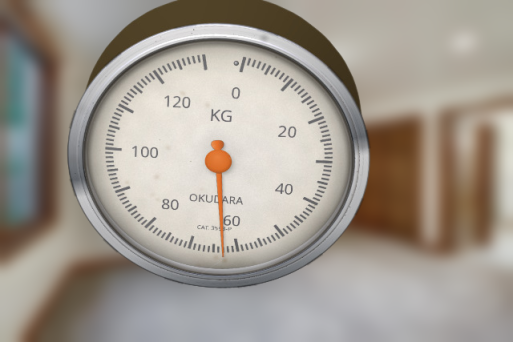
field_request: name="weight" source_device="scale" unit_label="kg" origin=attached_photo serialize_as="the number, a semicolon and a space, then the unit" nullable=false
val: 63; kg
